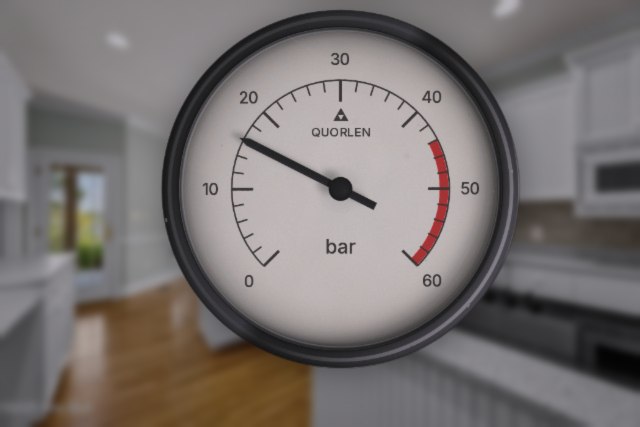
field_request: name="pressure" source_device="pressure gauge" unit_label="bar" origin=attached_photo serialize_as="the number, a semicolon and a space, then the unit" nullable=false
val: 16; bar
